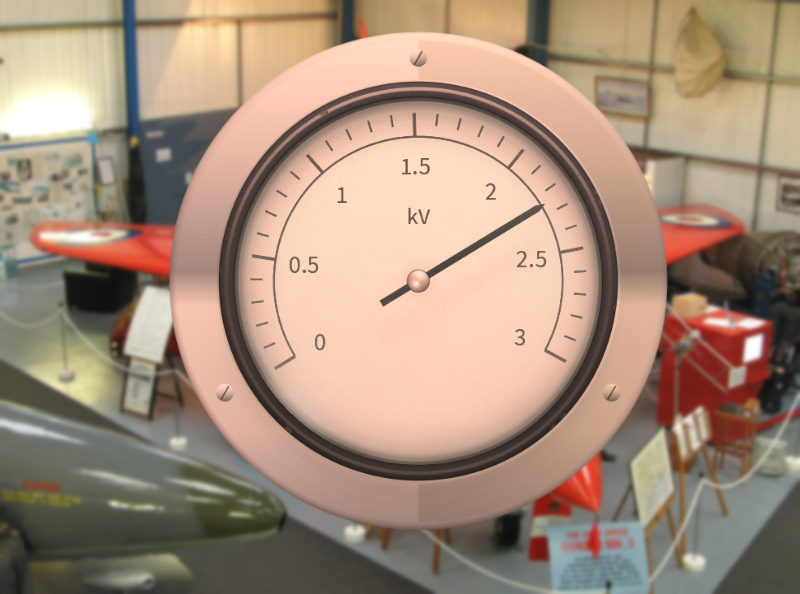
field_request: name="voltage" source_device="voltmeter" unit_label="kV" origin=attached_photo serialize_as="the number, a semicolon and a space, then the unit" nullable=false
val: 2.25; kV
